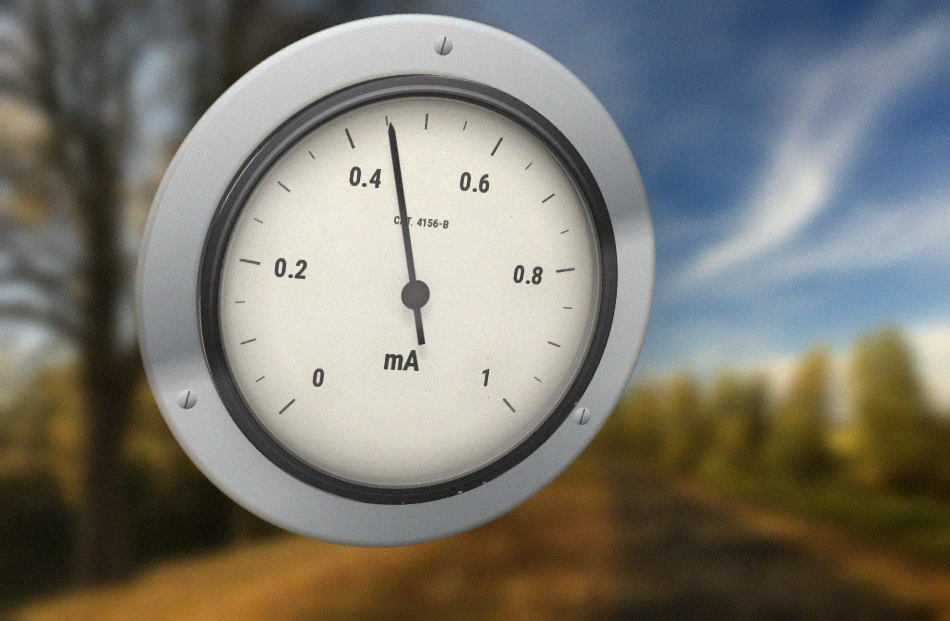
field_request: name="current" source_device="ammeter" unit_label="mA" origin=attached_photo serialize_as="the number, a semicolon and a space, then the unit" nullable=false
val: 0.45; mA
